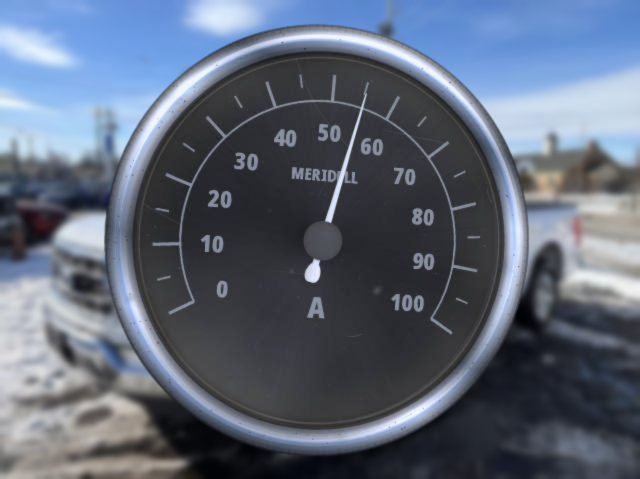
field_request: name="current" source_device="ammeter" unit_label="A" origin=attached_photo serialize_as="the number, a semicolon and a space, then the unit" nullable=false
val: 55; A
